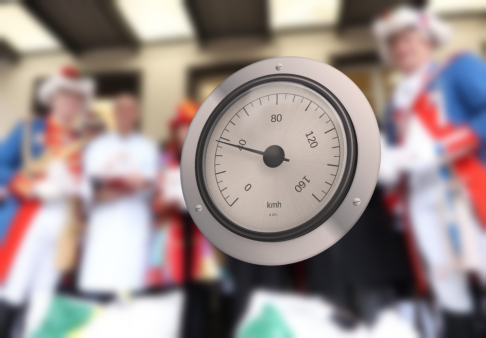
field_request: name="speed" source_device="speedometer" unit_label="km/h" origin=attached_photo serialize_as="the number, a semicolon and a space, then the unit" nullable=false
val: 37.5; km/h
